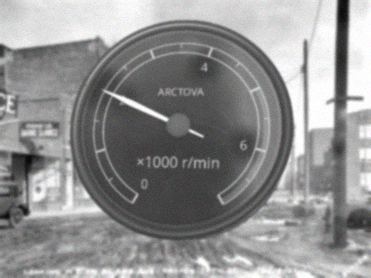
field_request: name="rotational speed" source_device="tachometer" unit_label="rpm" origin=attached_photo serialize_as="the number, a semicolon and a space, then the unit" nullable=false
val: 2000; rpm
